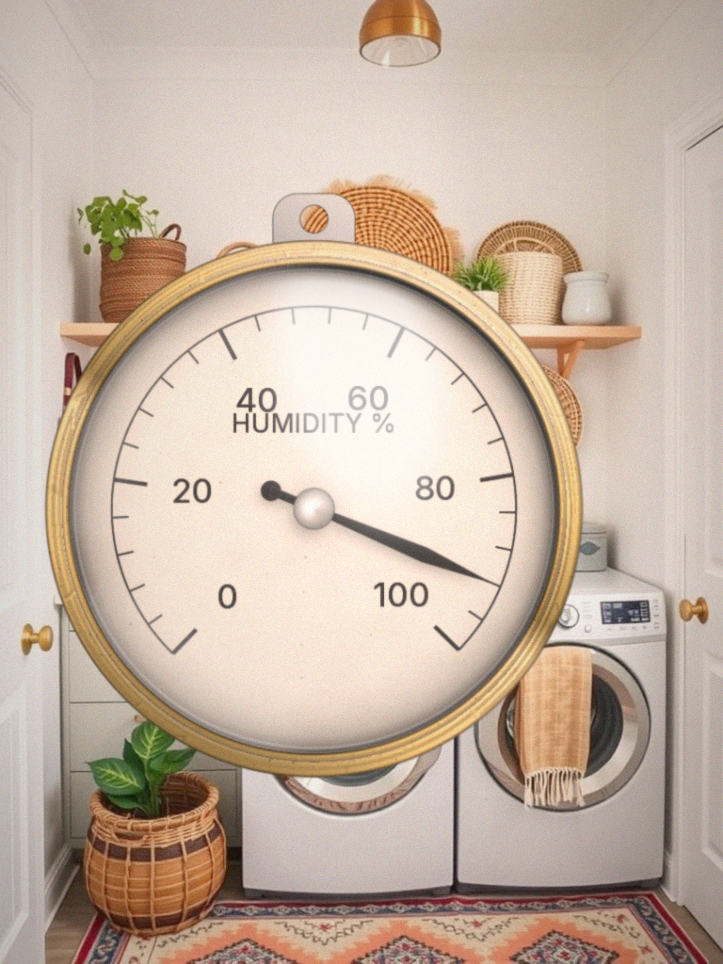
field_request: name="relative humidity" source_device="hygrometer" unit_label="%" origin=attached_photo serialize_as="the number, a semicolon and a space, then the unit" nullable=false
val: 92; %
